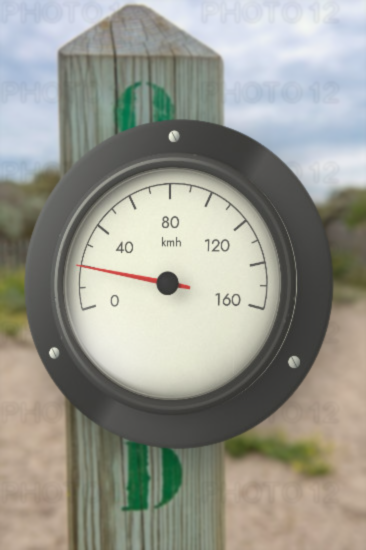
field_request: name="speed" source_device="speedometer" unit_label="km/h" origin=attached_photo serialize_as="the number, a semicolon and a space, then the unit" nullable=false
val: 20; km/h
